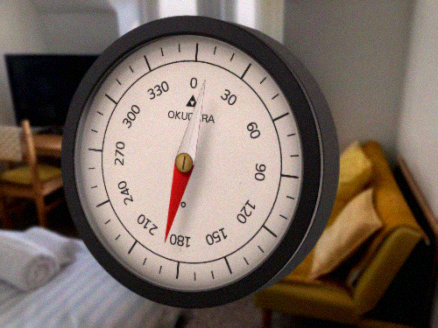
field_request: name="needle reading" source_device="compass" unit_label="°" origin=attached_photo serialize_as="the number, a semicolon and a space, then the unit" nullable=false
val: 190; °
